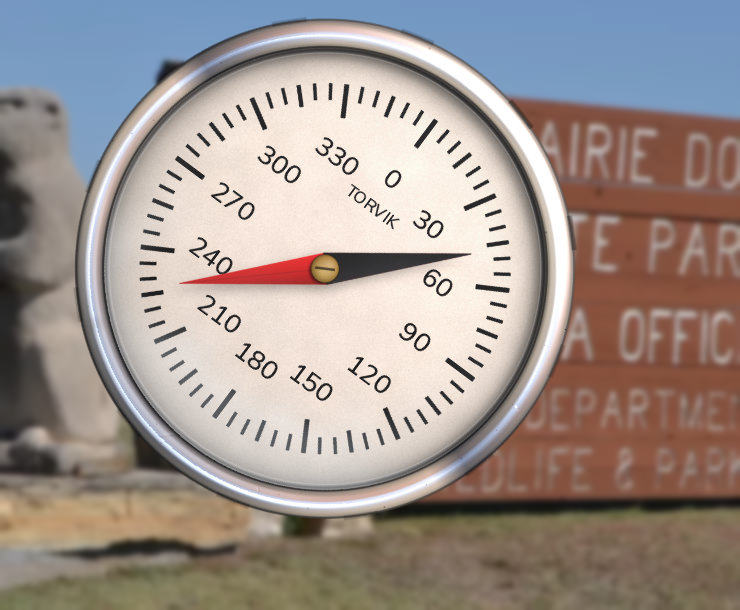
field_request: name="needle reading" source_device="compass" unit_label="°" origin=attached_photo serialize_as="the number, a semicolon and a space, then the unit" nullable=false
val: 227.5; °
